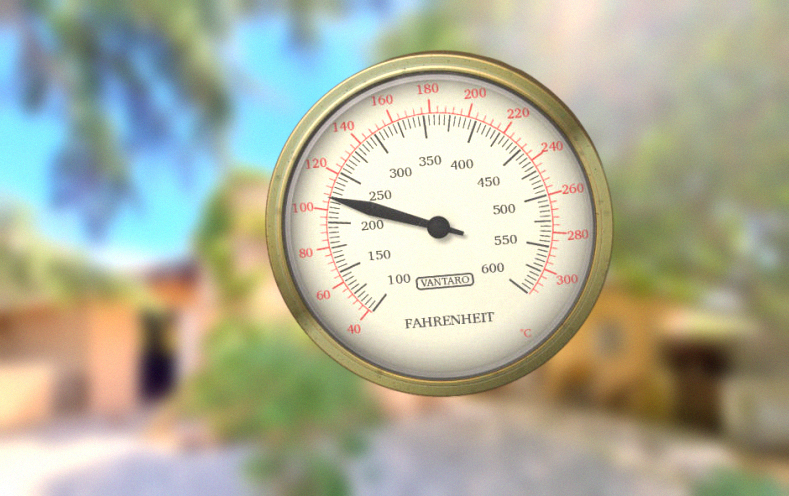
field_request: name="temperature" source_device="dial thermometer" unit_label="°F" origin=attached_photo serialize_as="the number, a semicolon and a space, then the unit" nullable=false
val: 225; °F
